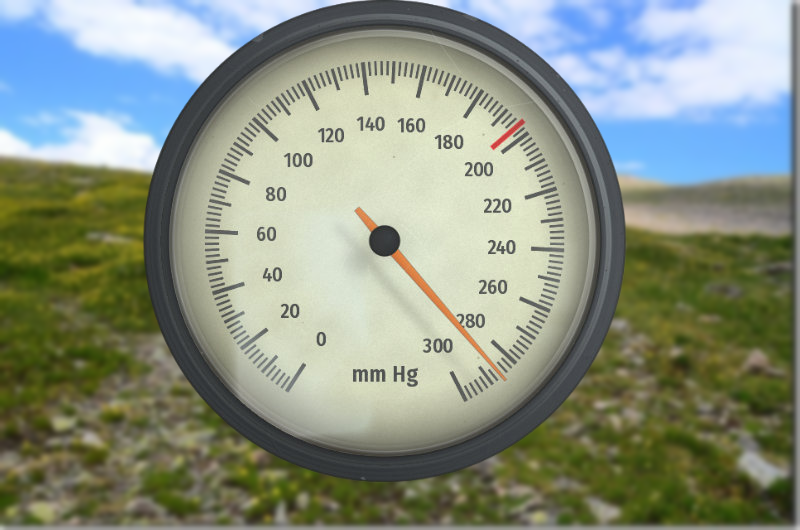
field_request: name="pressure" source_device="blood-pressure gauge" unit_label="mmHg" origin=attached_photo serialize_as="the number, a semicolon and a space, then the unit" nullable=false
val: 286; mmHg
